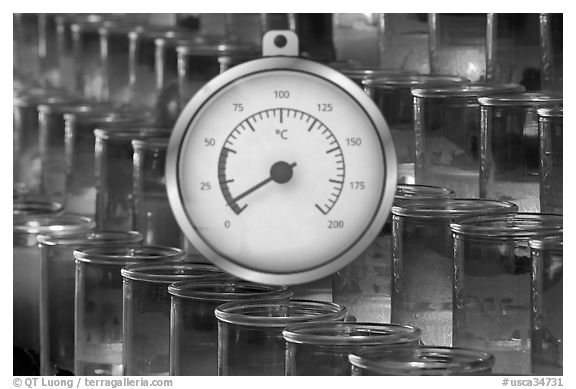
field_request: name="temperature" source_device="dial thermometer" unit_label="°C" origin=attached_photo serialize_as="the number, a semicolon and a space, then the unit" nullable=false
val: 10; °C
